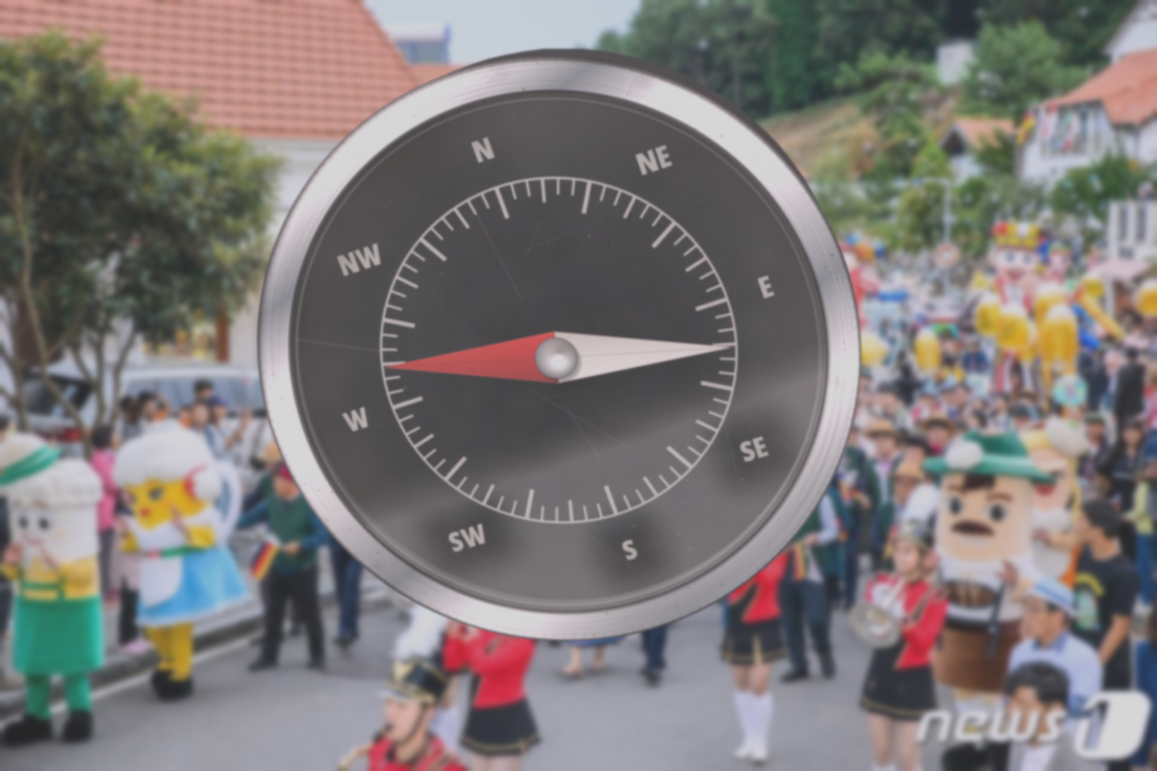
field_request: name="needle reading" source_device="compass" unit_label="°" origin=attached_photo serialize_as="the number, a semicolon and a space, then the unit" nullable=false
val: 285; °
